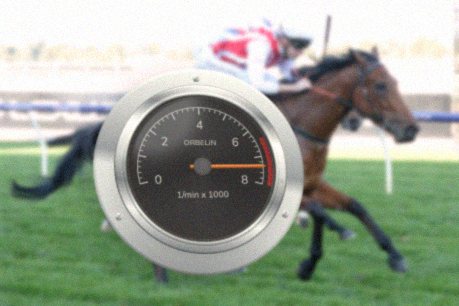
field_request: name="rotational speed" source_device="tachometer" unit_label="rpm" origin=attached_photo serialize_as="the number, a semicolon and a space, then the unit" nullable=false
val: 7400; rpm
